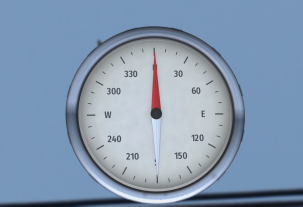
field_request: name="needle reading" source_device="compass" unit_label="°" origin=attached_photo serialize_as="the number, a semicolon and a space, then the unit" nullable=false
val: 0; °
